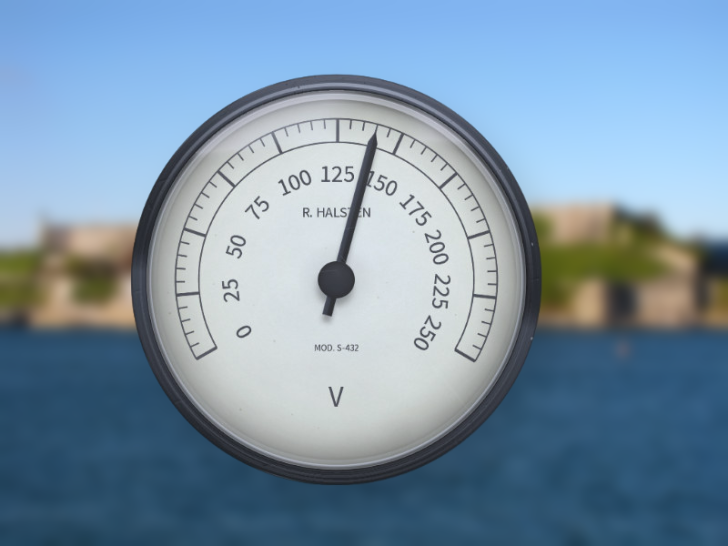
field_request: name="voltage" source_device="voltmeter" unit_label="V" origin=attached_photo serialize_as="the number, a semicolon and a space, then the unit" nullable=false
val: 140; V
